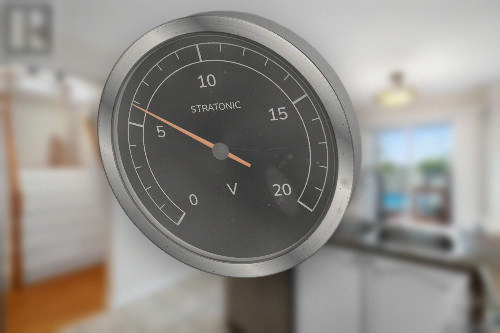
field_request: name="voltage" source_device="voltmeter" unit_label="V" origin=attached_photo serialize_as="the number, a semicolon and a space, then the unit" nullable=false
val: 6; V
